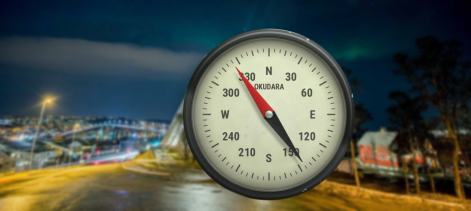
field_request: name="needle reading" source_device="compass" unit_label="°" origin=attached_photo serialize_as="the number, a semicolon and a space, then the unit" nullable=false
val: 325; °
